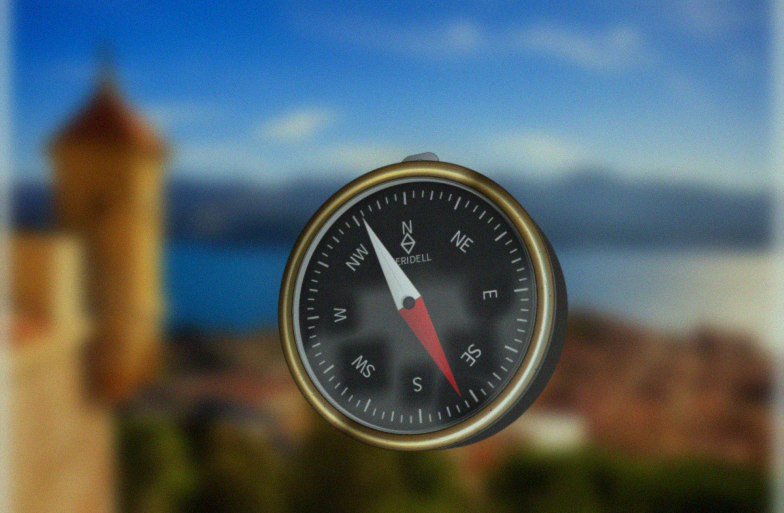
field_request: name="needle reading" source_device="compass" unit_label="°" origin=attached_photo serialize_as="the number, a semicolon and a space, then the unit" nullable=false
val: 155; °
